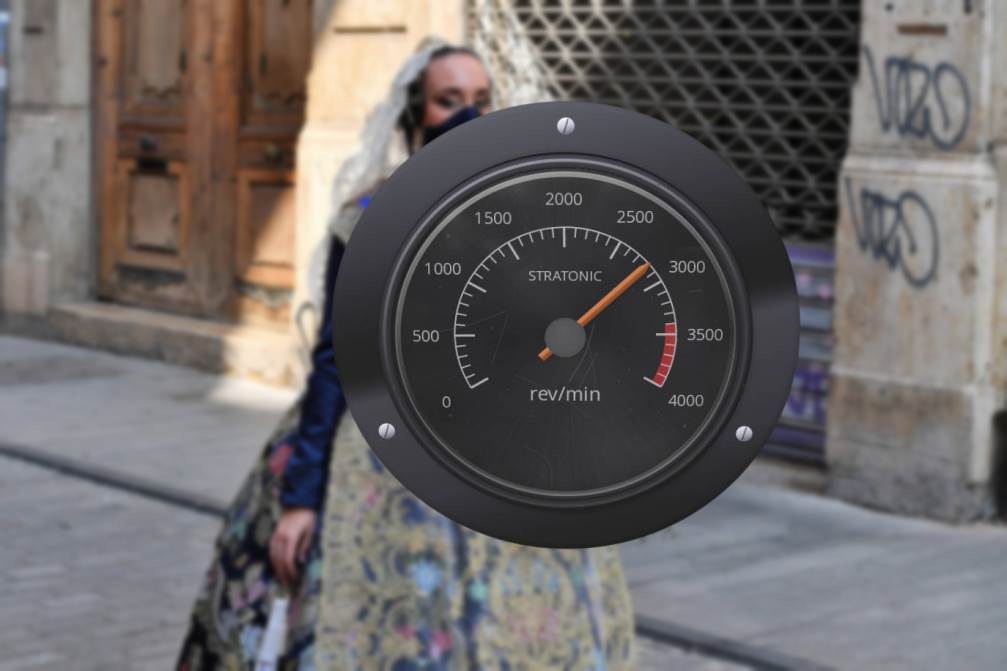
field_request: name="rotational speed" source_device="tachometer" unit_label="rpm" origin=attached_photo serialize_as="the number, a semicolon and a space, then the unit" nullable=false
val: 2800; rpm
